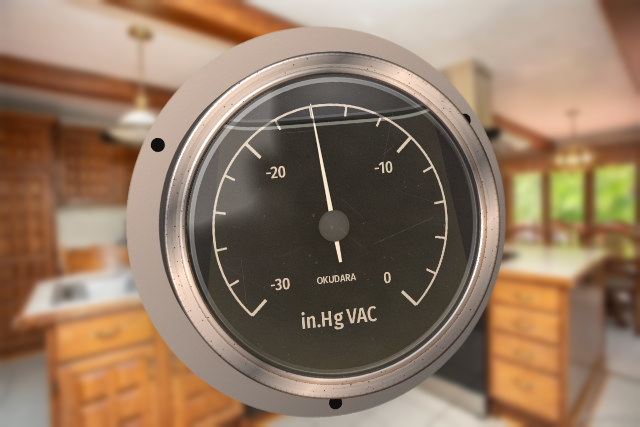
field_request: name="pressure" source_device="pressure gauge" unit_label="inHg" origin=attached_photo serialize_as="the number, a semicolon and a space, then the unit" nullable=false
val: -16; inHg
